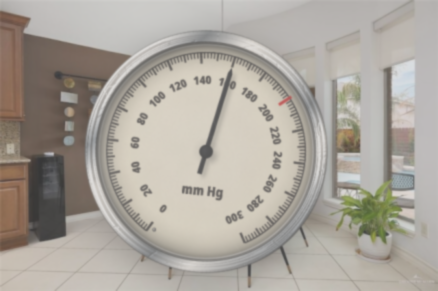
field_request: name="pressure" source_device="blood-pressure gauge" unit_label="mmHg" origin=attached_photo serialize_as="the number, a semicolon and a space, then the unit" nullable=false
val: 160; mmHg
